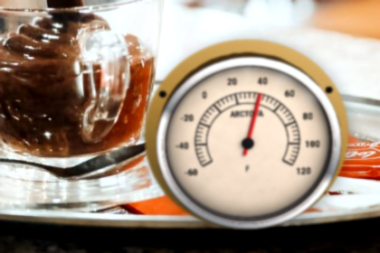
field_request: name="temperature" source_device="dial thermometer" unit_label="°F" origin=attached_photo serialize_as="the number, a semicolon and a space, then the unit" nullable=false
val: 40; °F
